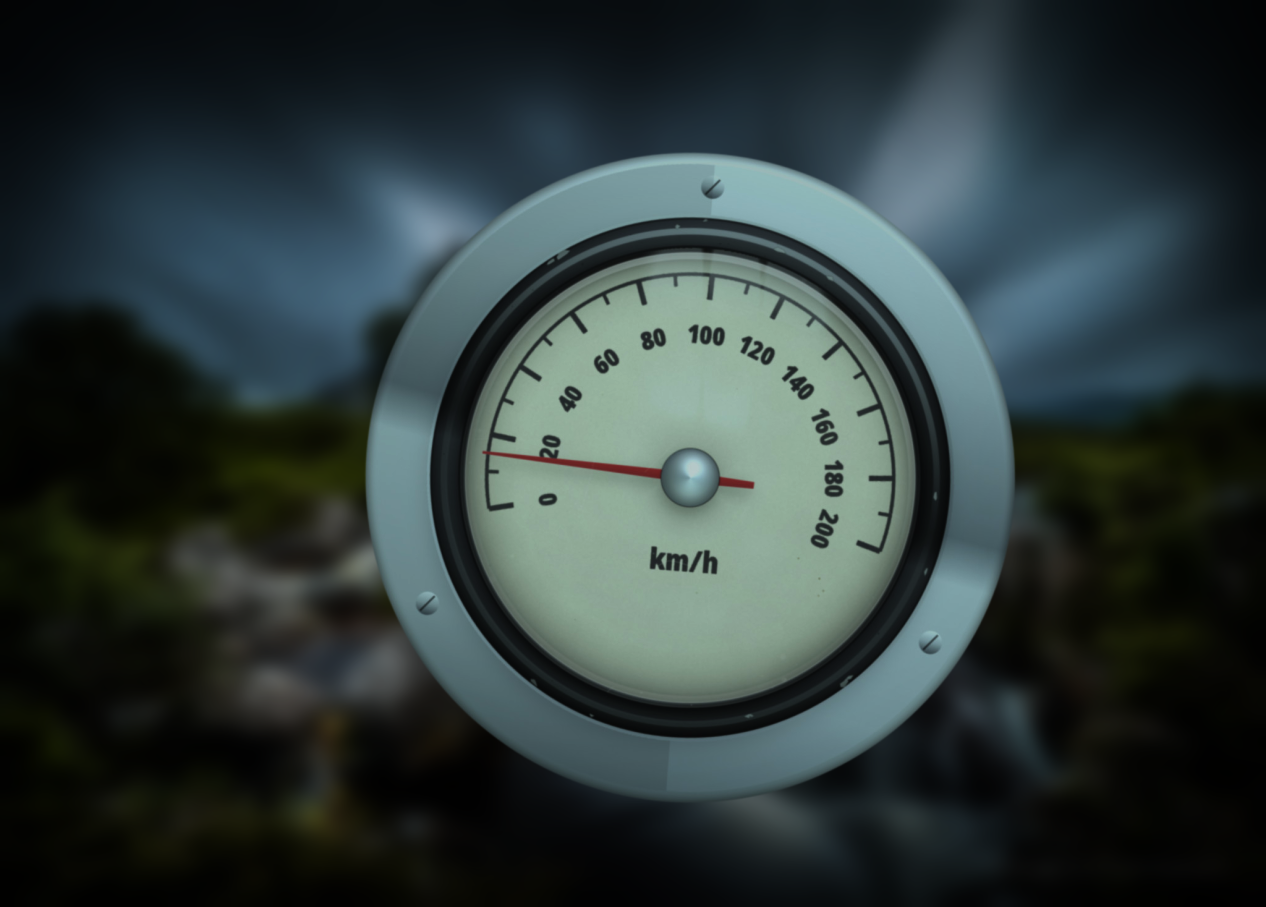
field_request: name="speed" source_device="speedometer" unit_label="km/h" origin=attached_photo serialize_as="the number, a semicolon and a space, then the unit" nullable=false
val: 15; km/h
